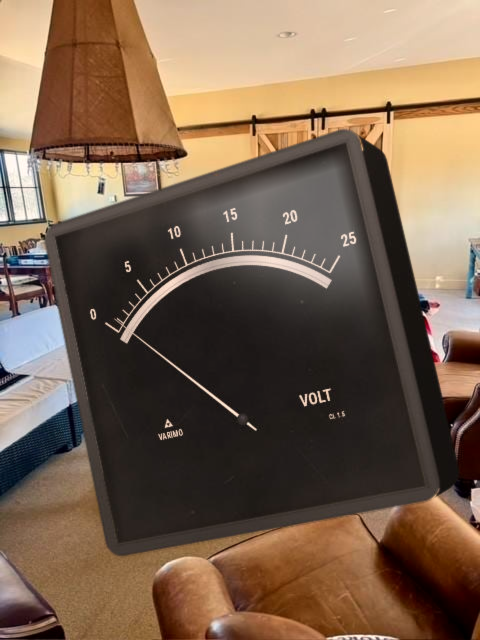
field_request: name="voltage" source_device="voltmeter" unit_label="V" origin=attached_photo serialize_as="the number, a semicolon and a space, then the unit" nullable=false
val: 1; V
